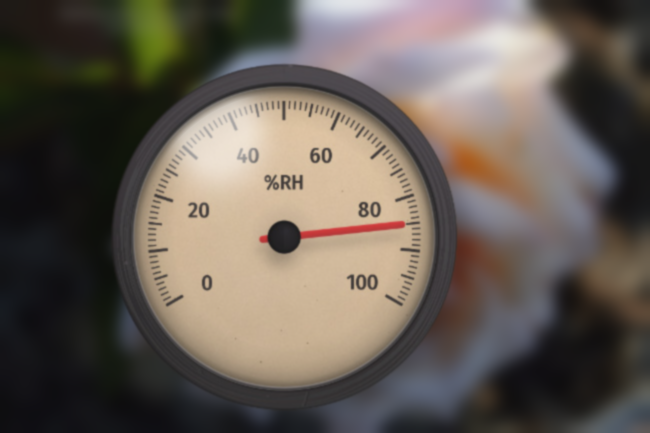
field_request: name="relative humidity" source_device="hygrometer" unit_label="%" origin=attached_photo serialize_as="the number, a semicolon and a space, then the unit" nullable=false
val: 85; %
